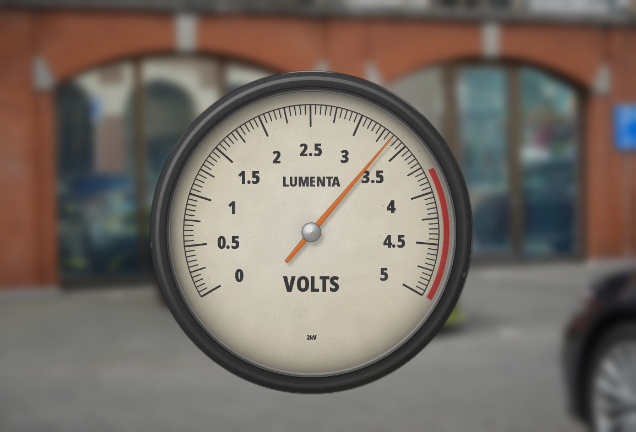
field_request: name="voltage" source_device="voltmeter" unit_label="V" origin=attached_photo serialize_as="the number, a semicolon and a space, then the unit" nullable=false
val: 3.35; V
